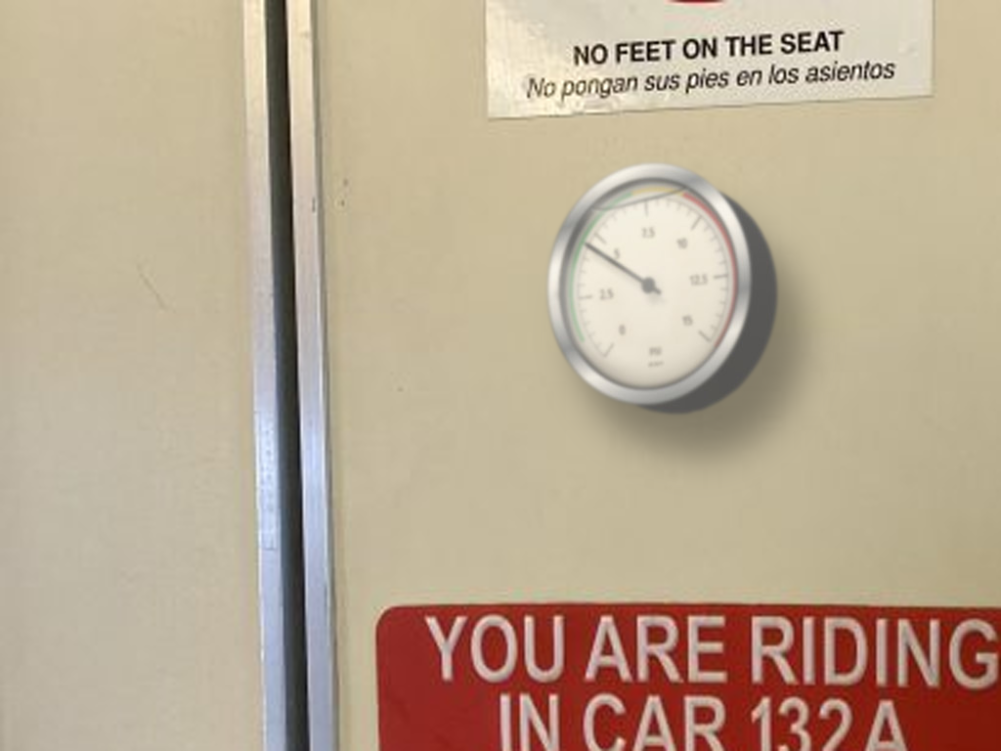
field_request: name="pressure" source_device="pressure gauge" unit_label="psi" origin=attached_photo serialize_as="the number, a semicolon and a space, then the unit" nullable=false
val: 4.5; psi
